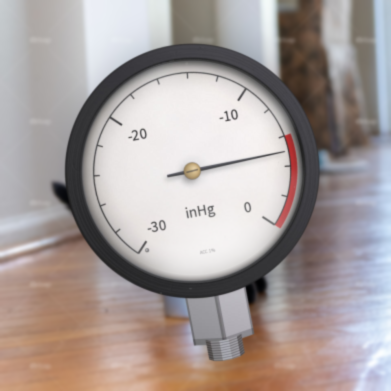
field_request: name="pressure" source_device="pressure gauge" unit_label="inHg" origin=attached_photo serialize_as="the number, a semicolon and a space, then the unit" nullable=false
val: -5; inHg
